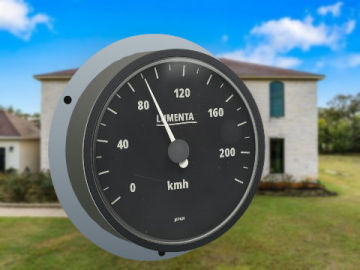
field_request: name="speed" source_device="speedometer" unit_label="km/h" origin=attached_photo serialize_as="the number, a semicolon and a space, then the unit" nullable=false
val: 90; km/h
